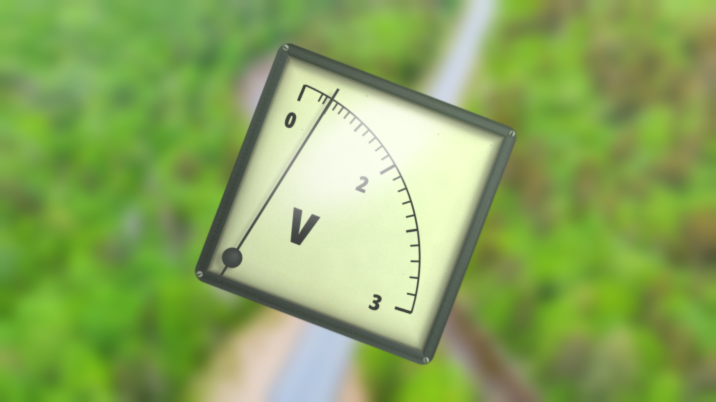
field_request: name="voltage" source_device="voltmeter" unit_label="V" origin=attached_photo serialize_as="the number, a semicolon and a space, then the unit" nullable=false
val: 1; V
